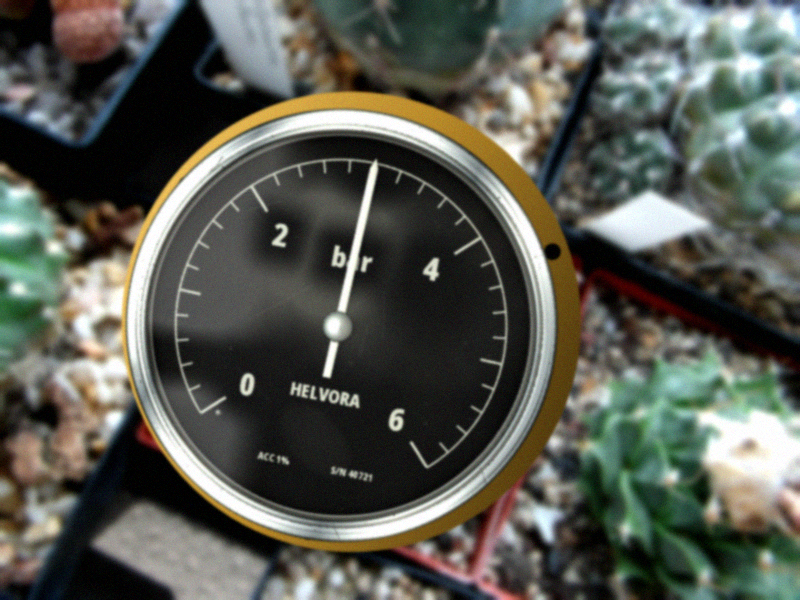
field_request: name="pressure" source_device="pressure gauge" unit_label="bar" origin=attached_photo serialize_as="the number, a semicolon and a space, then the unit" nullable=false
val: 3; bar
